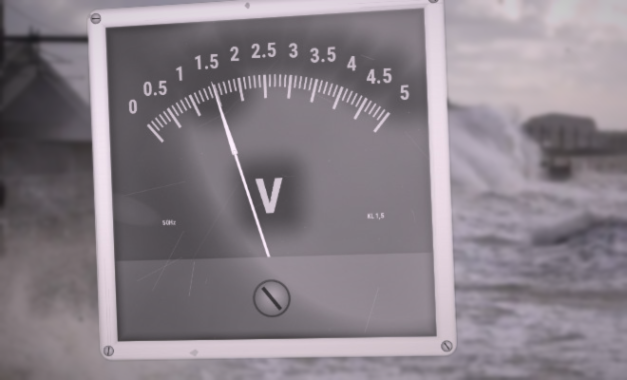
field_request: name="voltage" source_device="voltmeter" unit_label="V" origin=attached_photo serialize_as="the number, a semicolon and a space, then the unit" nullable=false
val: 1.5; V
